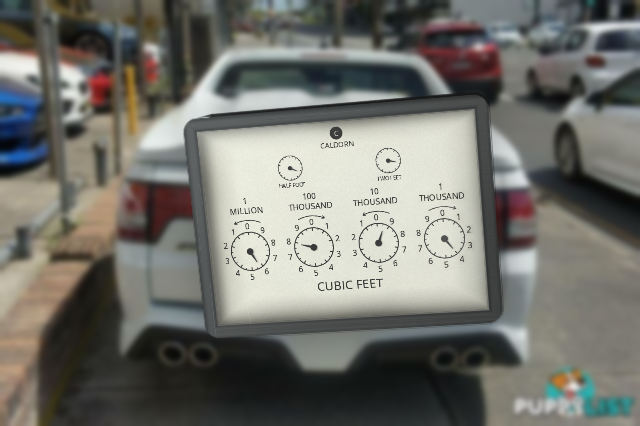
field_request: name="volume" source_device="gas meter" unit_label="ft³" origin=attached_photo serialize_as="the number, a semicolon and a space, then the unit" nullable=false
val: 579400; ft³
